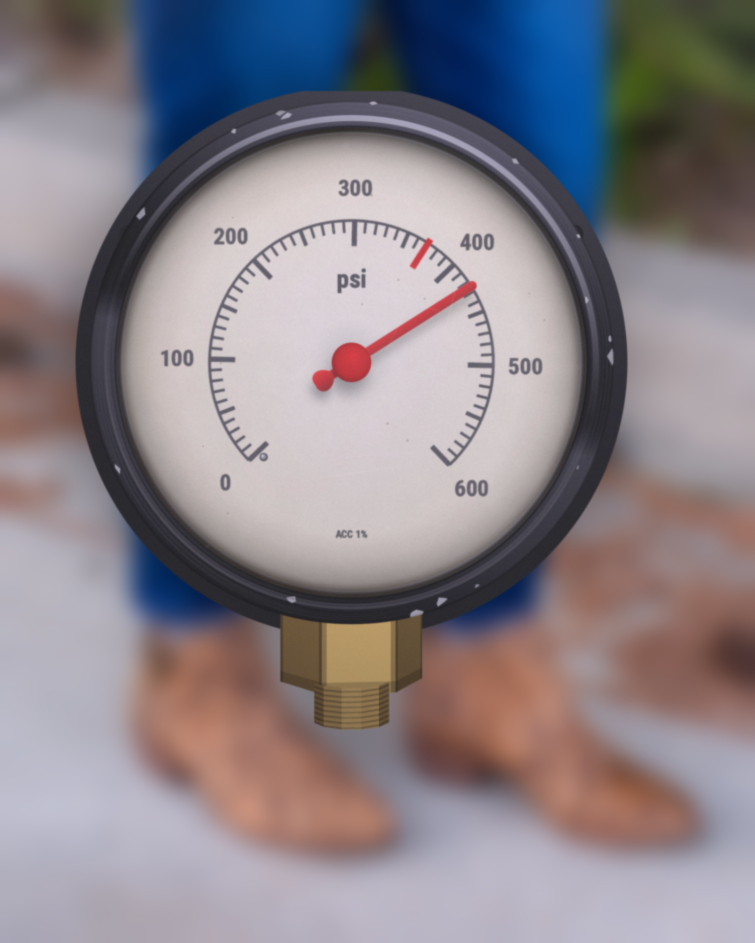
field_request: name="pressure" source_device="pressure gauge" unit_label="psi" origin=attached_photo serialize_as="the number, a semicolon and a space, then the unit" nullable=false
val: 425; psi
